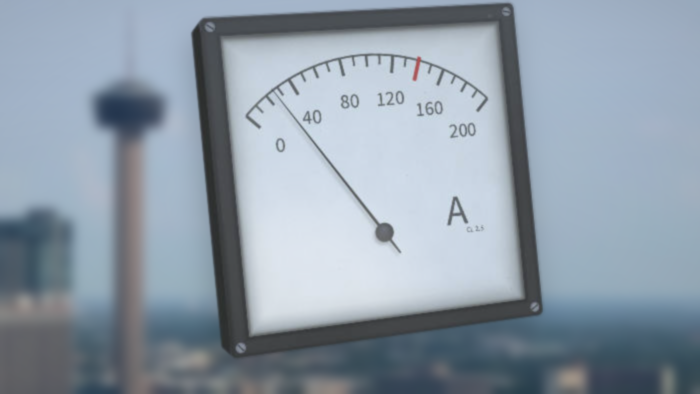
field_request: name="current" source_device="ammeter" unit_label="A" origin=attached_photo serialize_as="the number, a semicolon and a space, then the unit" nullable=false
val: 25; A
